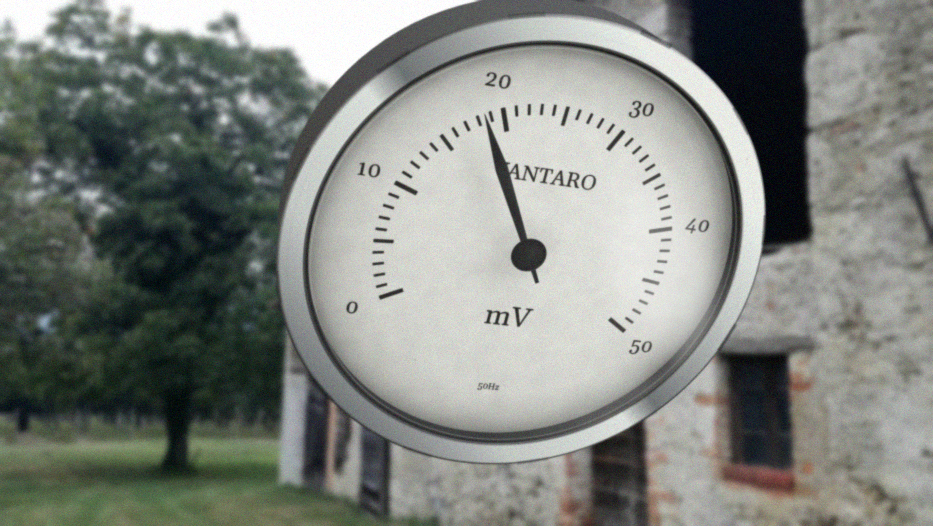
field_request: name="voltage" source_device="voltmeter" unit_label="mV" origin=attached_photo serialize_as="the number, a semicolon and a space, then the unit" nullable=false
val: 18.5; mV
